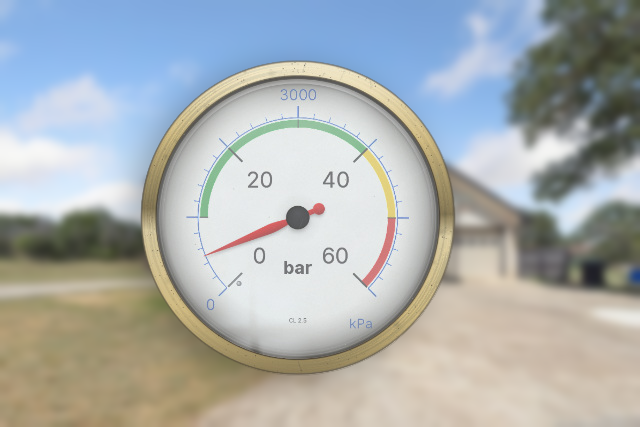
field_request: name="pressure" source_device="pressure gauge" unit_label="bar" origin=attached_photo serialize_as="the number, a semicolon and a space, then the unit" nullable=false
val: 5; bar
